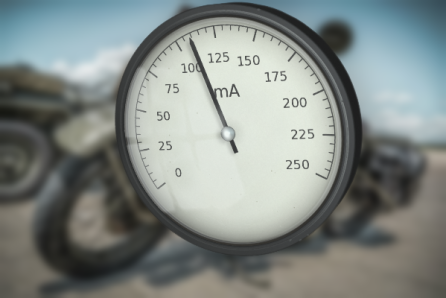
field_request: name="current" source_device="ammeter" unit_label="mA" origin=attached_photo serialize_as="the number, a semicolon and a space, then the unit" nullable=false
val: 110; mA
